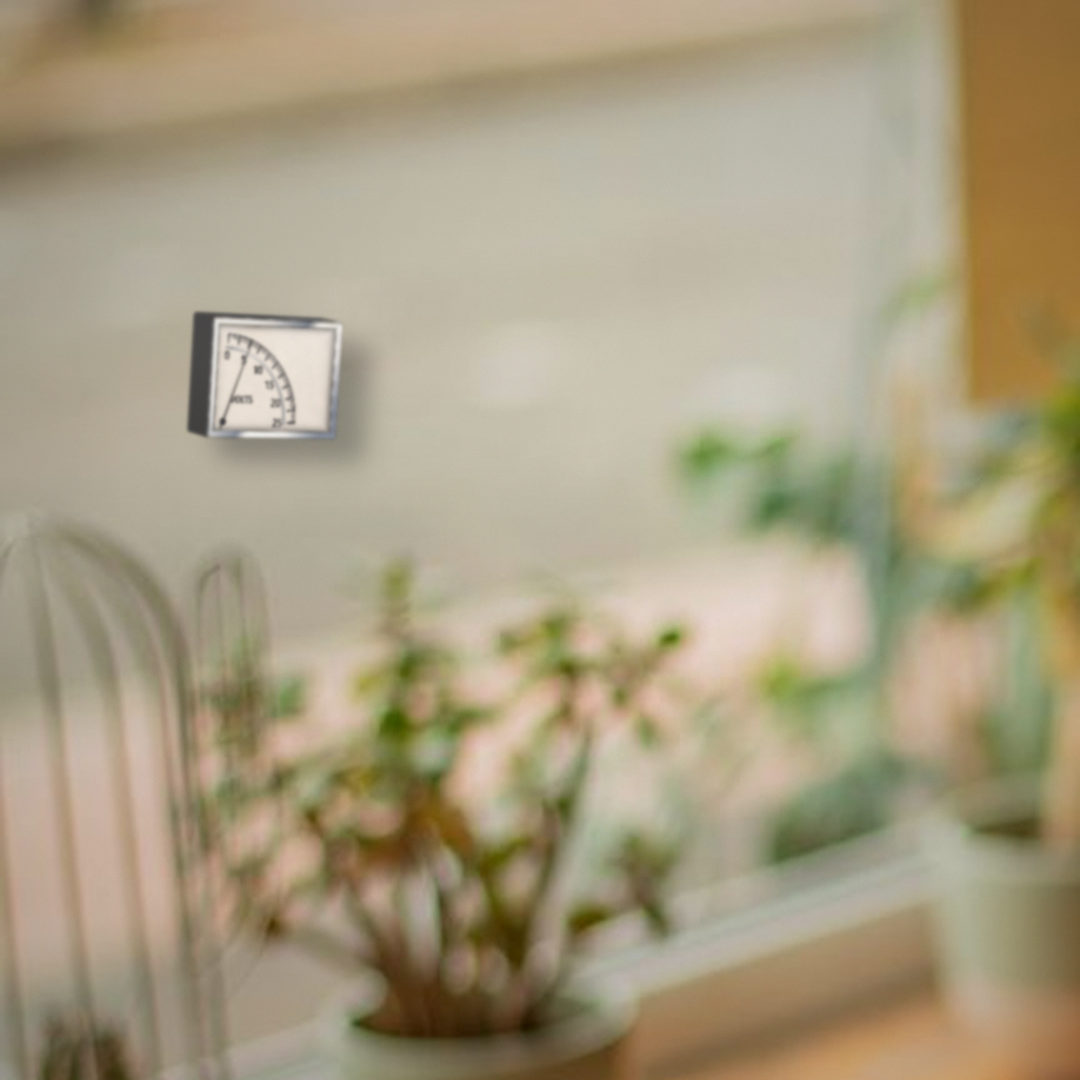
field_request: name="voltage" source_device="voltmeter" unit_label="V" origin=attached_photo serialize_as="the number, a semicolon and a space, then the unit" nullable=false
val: 5; V
